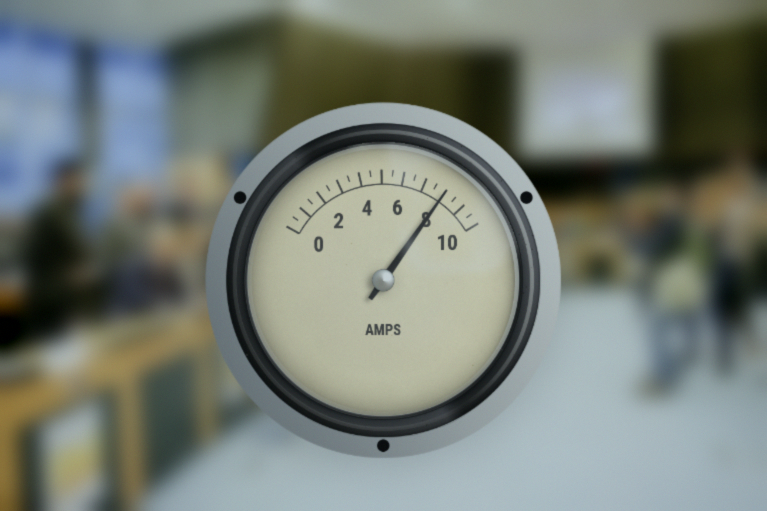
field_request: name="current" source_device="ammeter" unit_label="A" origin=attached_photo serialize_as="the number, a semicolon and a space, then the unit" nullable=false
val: 8; A
